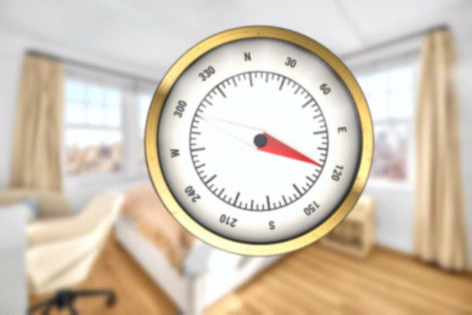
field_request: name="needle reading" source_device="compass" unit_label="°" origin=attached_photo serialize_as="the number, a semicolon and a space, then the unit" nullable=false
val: 120; °
